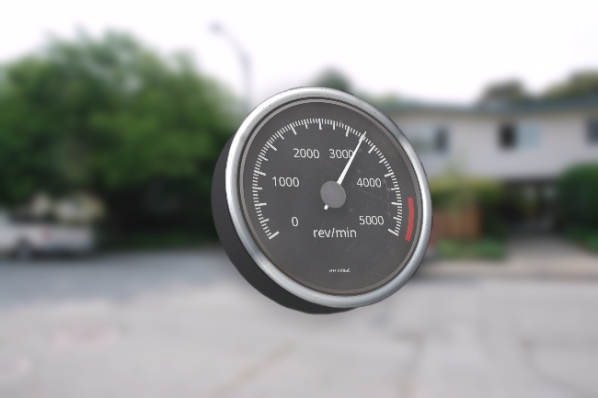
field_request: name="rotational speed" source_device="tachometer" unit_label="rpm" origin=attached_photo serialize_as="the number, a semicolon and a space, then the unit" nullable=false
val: 3250; rpm
